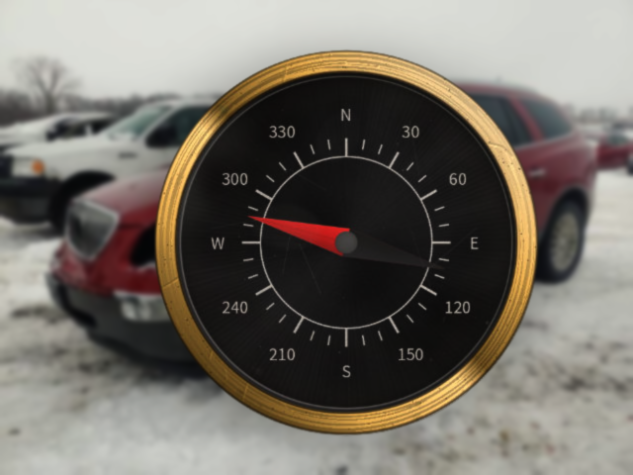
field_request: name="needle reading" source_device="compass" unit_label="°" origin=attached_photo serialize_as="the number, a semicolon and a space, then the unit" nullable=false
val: 285; °
